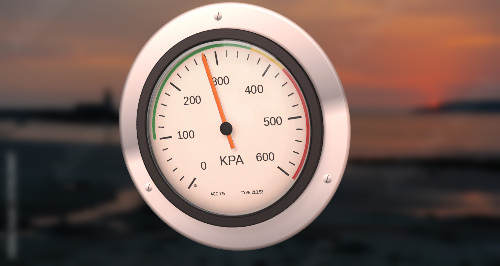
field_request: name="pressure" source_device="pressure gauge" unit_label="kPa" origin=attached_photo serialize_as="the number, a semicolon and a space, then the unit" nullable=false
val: 280; kPa
